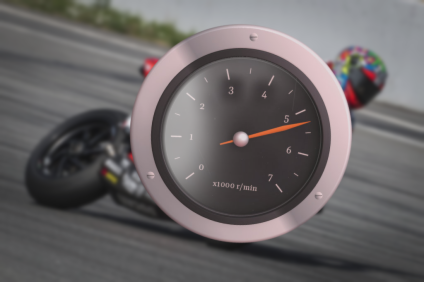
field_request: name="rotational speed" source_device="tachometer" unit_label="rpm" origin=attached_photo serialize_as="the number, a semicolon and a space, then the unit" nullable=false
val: 5250; rpm
